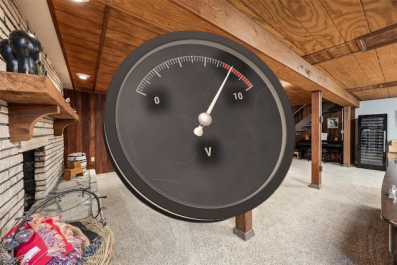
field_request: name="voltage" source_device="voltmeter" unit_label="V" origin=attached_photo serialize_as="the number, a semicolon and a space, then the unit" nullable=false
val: 8; V
